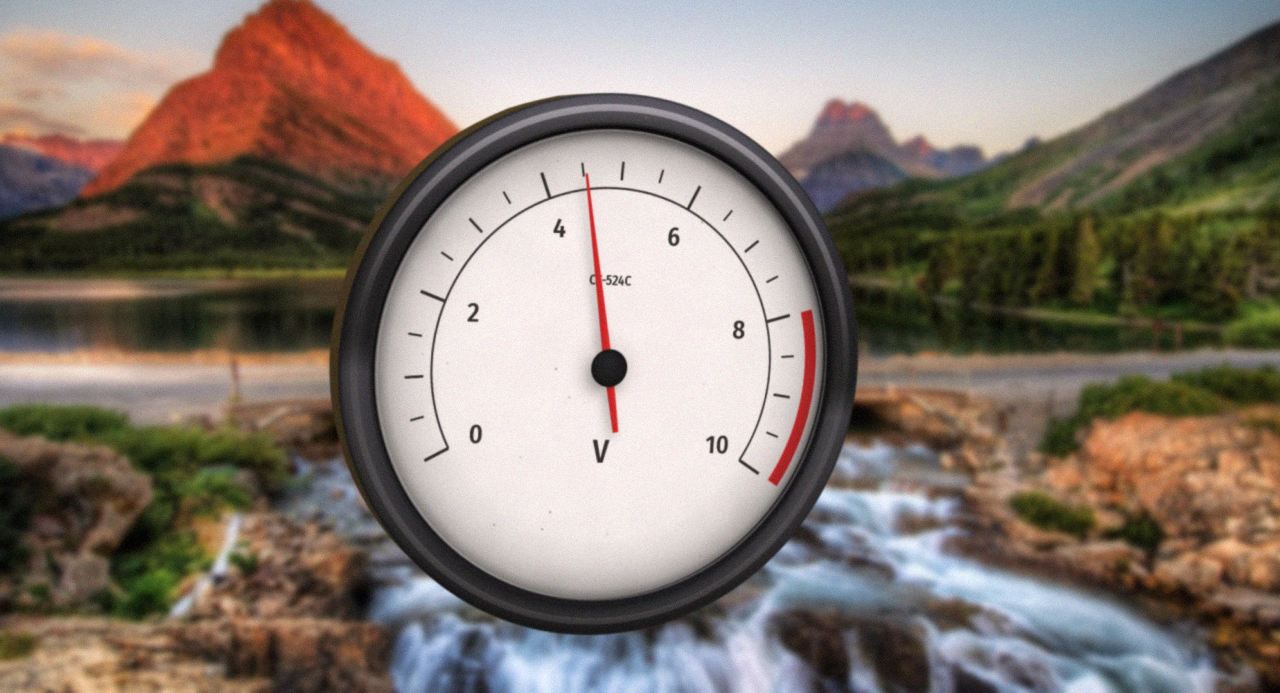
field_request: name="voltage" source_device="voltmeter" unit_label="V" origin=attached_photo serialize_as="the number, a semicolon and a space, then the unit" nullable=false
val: 4.5; V
